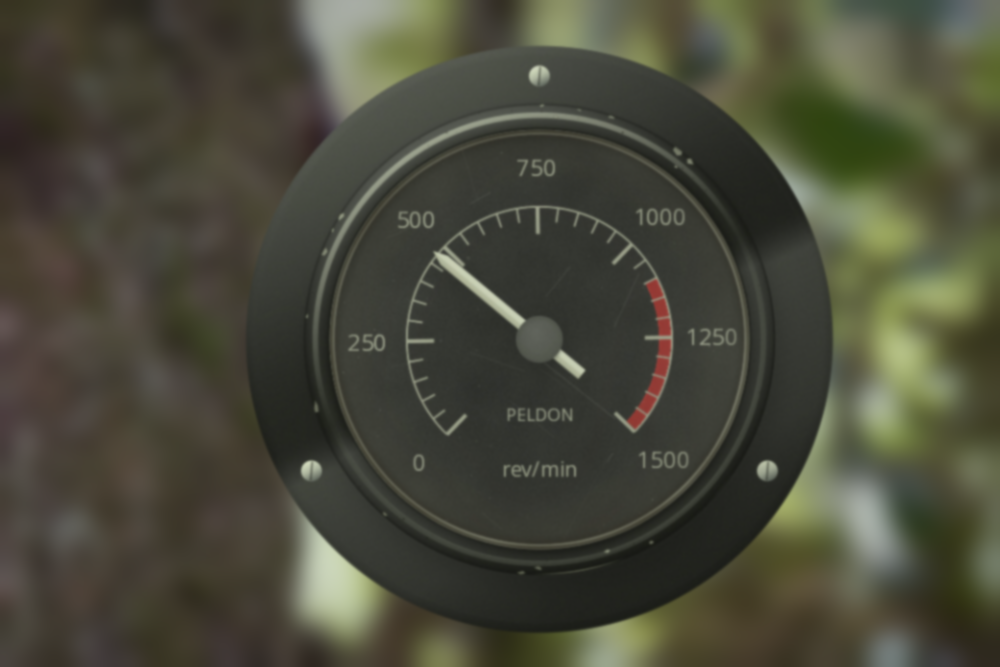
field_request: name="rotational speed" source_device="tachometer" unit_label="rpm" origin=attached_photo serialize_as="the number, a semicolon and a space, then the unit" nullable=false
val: 475; rpm
